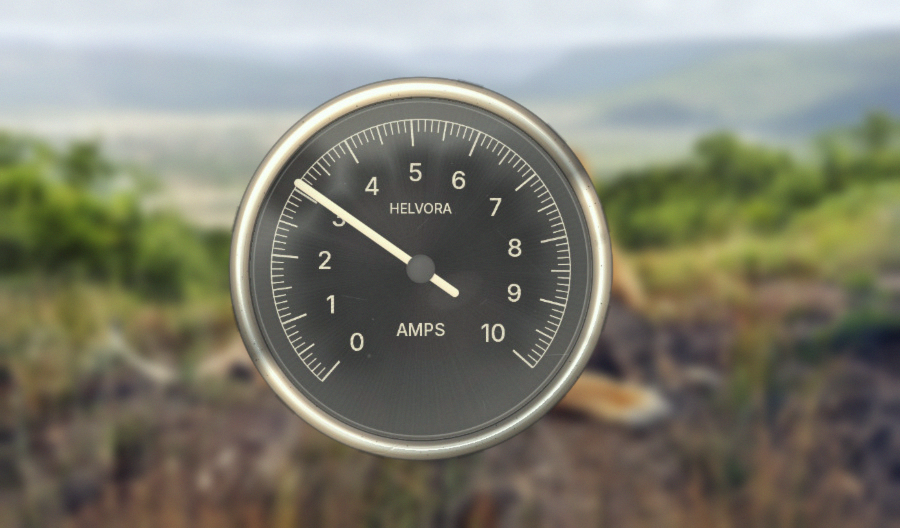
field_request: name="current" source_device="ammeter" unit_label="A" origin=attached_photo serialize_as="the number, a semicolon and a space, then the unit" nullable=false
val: 3.1; A
